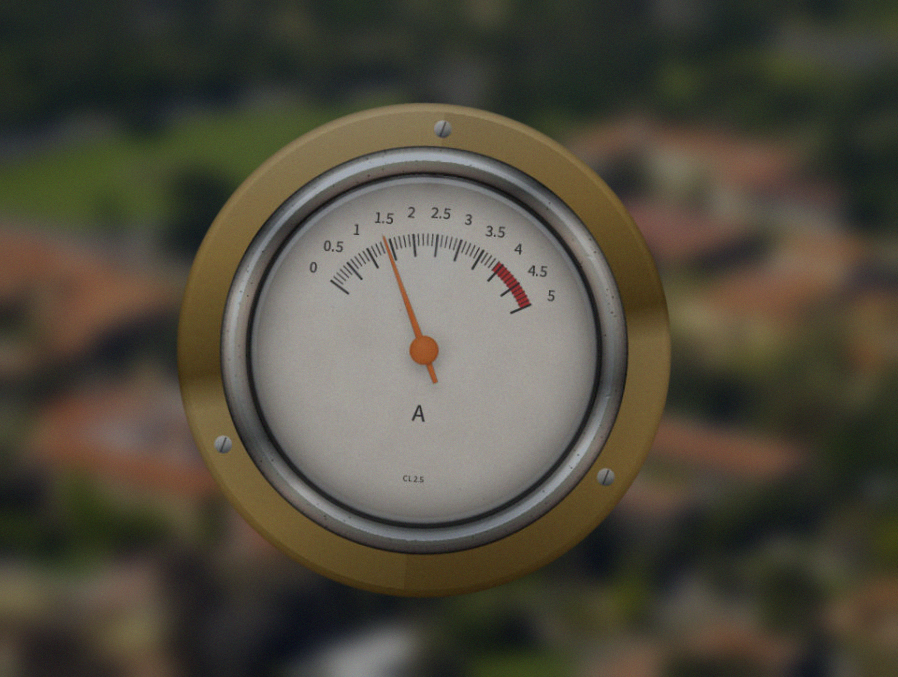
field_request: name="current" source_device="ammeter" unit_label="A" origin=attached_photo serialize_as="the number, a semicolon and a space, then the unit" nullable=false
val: 1.4; A
